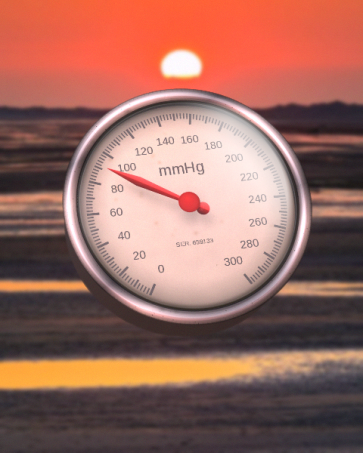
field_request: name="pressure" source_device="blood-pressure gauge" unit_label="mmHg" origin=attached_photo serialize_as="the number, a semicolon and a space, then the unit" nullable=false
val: 90; mmHg
